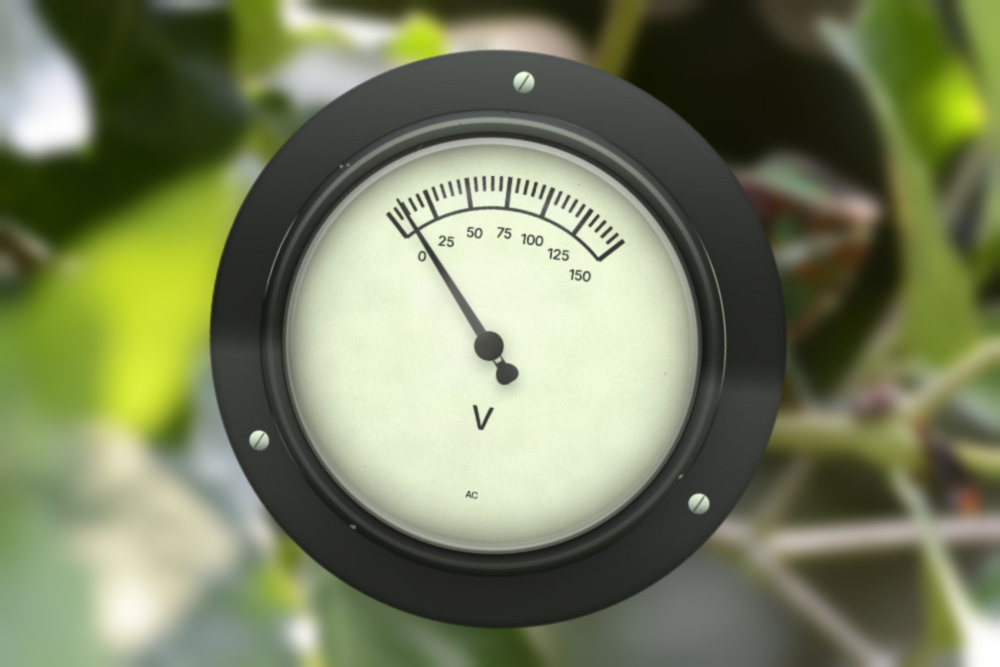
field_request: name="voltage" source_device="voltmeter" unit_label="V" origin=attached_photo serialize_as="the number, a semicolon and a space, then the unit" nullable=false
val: 10; V
